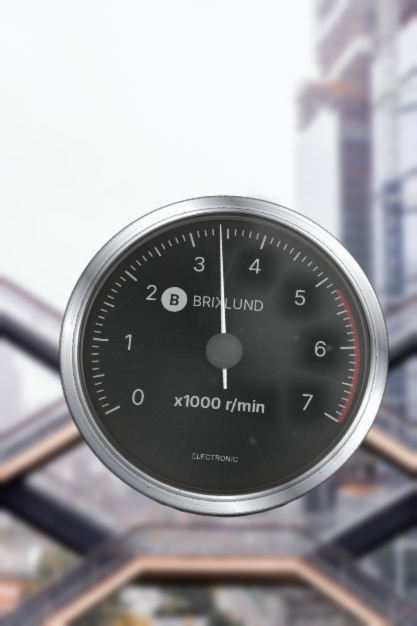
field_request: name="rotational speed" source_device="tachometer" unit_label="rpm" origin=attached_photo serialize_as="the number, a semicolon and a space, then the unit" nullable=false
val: 3400; rpm
